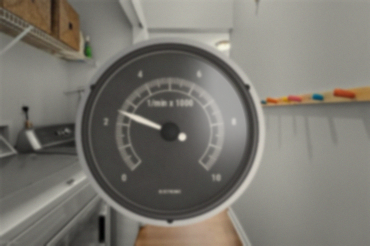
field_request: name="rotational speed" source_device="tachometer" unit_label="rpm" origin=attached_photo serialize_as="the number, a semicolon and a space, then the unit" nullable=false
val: 2500; rpm
